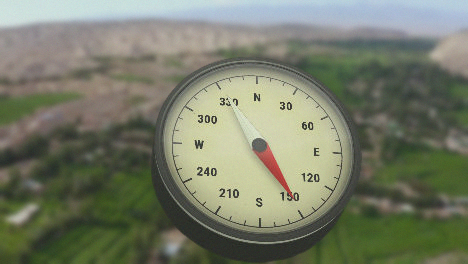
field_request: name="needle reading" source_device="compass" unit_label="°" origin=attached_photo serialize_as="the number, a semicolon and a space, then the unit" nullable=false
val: 150; °
